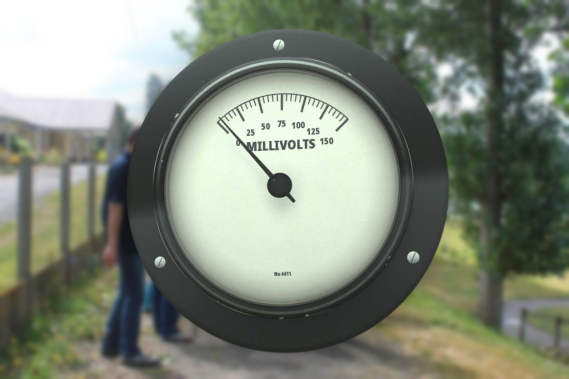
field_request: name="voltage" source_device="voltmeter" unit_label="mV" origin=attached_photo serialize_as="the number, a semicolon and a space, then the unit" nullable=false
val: 5; mV
